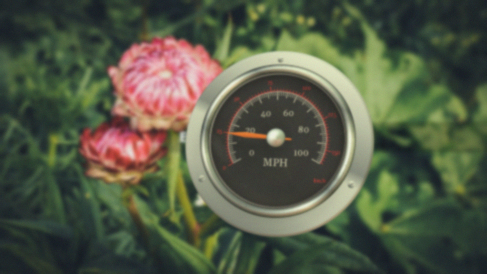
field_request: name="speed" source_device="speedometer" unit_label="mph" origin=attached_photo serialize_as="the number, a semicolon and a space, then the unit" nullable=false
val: 15; mph
